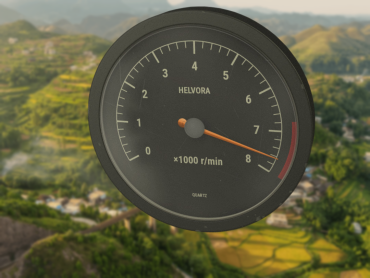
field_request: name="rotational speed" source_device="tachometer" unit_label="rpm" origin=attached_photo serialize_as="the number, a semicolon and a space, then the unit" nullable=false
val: 7600; rpm
